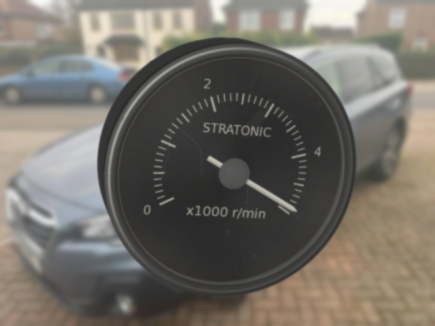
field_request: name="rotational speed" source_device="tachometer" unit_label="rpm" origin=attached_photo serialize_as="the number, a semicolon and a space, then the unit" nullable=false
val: 4900; rpm
